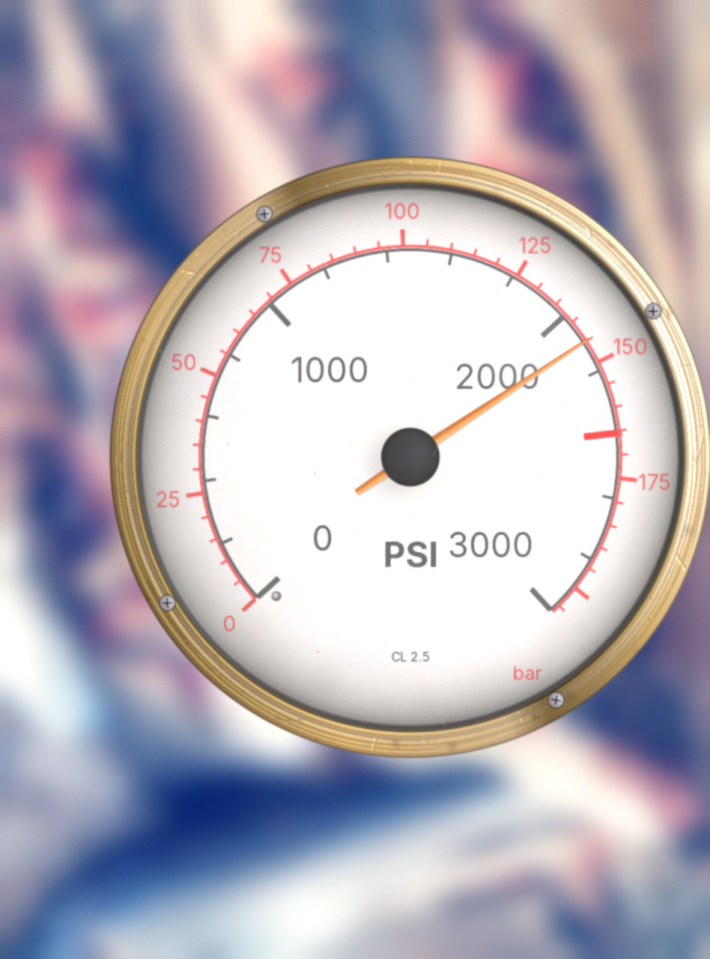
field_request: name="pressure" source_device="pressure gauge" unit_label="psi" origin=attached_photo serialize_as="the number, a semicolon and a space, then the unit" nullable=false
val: 2100; psi
